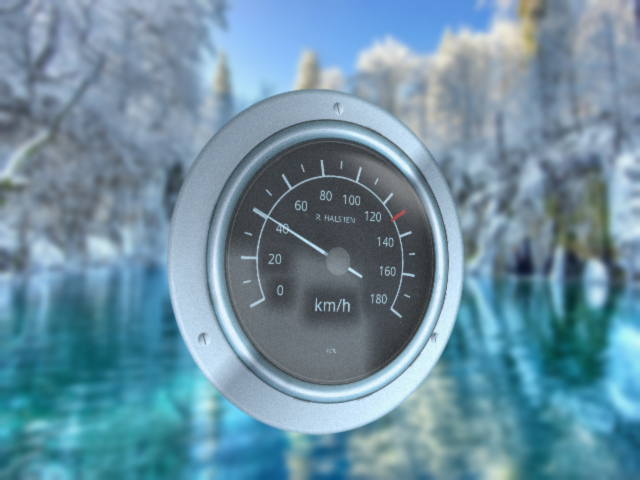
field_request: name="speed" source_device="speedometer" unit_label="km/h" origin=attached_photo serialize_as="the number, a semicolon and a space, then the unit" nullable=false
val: 40; km/h
